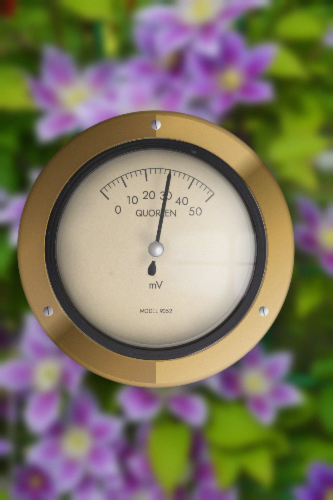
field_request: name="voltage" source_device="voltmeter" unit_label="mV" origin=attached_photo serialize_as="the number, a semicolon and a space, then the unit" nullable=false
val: 30; mV
